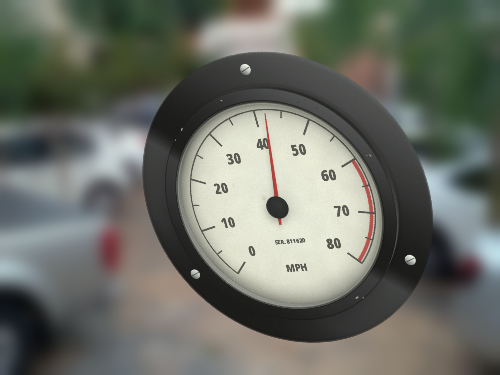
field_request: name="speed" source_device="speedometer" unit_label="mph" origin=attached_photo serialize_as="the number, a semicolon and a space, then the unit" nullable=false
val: 42.5; mph
